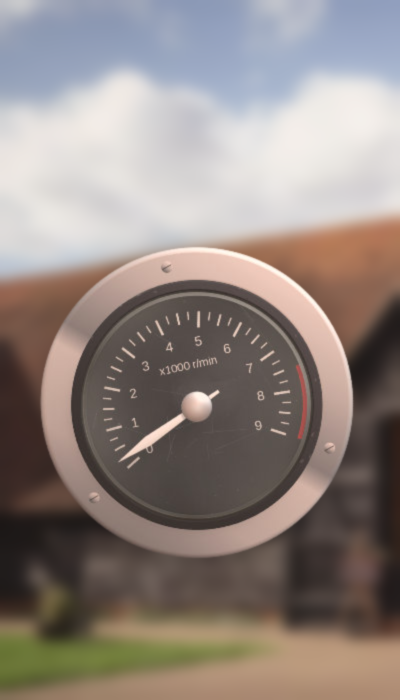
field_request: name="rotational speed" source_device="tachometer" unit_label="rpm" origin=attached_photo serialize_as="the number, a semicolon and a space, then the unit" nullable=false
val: 250; rpm
